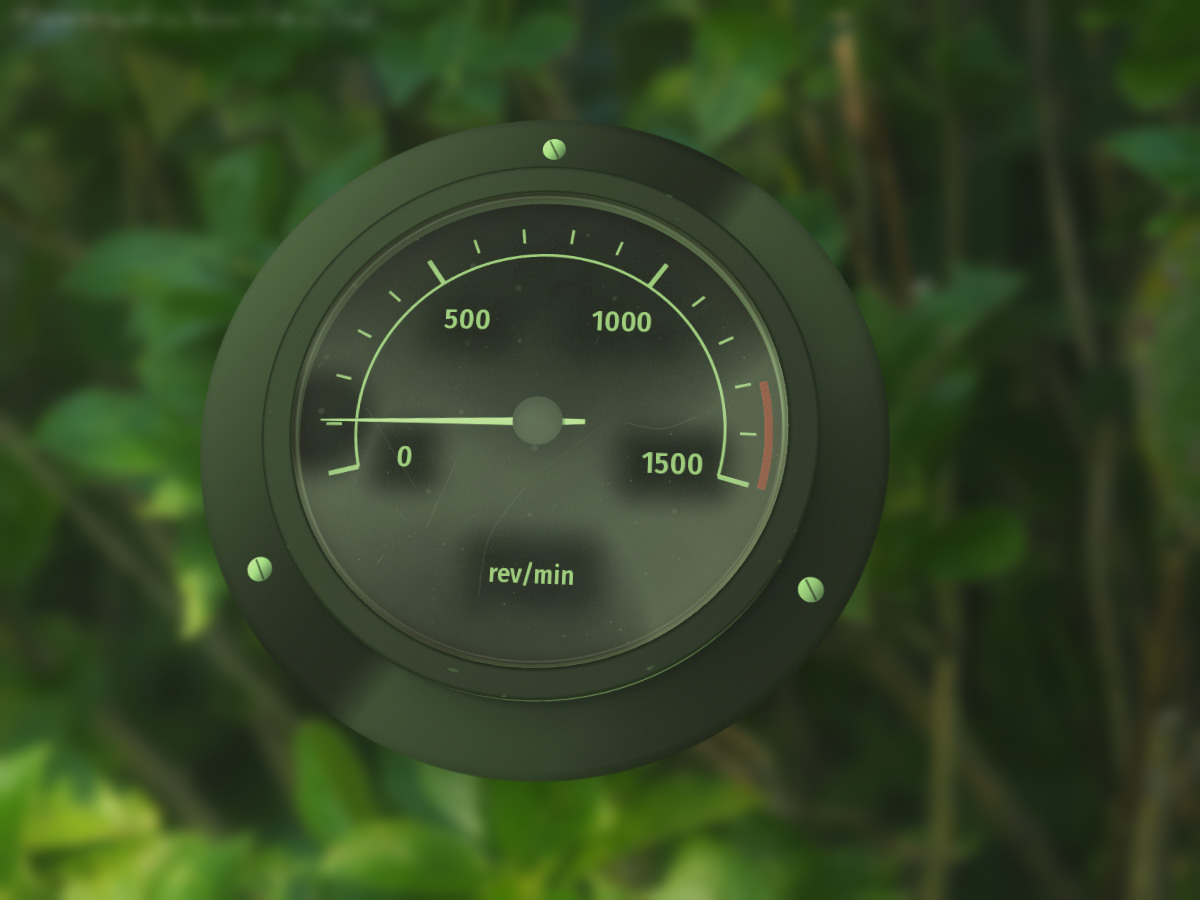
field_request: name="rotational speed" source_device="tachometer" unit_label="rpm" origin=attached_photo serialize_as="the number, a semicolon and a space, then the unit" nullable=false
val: 100; rpm
